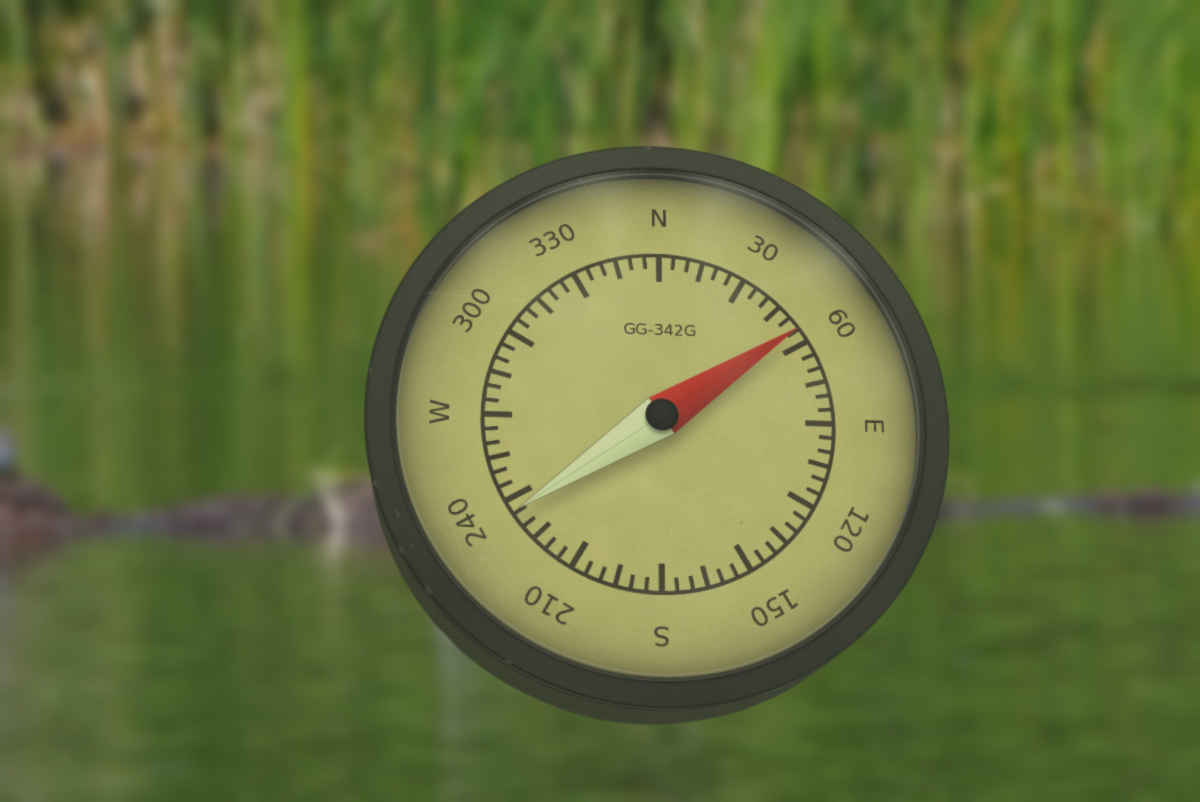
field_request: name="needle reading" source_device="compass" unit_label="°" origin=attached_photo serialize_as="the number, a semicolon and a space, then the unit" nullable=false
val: 55; °
